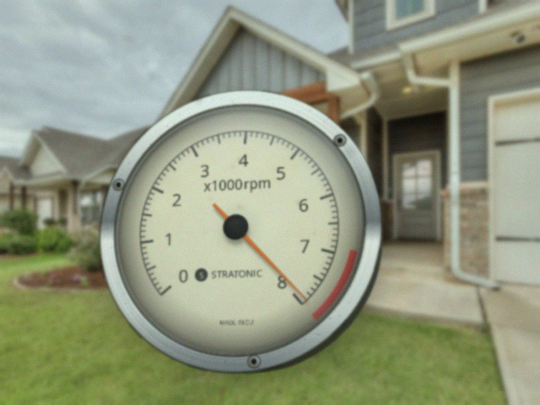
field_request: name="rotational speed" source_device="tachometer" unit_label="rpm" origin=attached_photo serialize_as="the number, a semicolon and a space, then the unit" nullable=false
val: 7900; rpm
